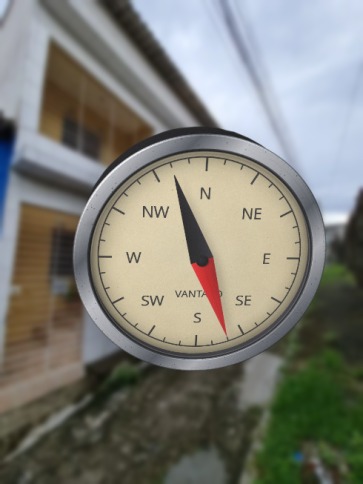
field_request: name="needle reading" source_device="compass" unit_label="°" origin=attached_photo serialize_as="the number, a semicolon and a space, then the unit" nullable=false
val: 160; °
